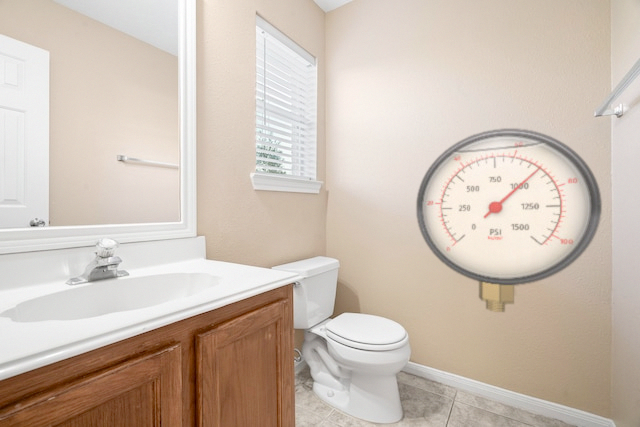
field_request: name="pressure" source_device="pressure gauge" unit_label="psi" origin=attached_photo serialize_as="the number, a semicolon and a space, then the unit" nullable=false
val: 1000; psi
